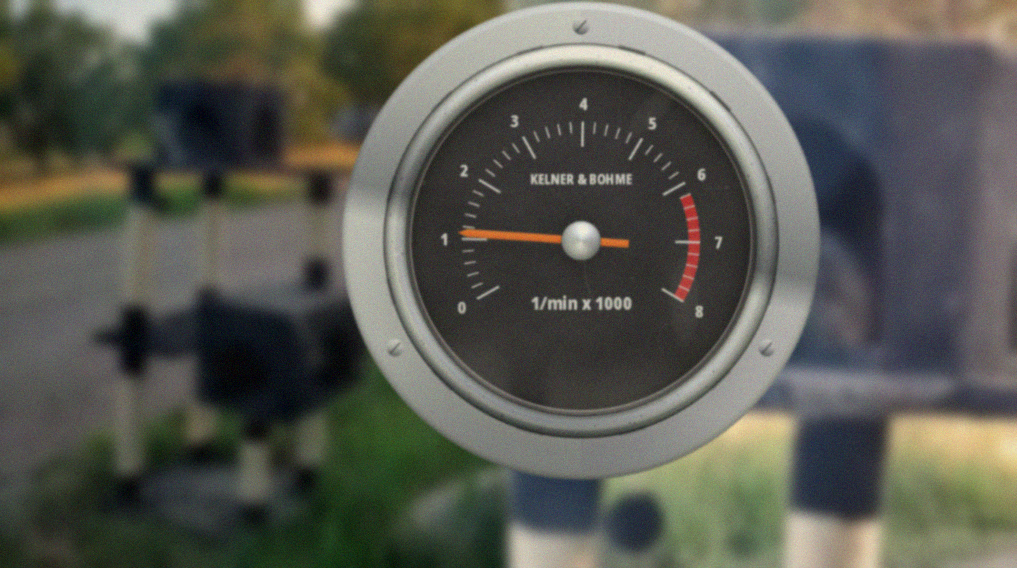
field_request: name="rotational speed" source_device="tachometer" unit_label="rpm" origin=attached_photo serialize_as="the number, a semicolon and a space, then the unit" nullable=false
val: 1100; rpm
